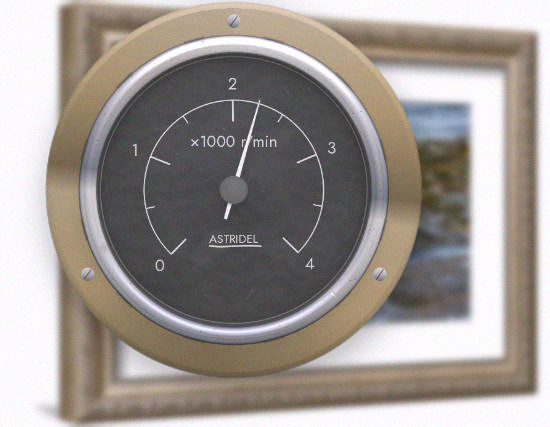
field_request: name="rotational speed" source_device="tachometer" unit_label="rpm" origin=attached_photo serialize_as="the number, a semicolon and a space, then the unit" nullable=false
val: 2250; rpm
